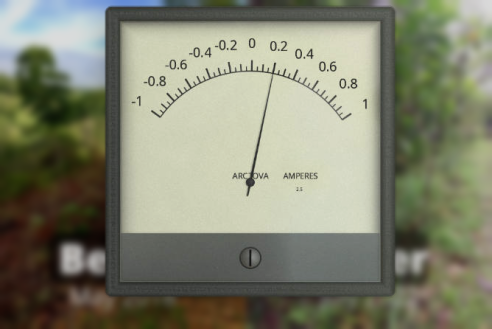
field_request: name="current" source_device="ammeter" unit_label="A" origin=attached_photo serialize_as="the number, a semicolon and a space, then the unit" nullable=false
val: 0.2; A
